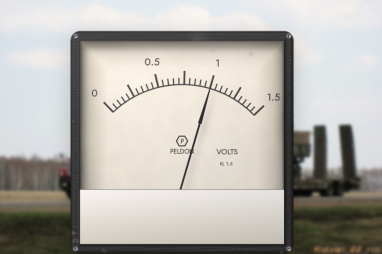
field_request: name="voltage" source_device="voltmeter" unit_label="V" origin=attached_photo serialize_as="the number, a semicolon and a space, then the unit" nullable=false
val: 1; V
